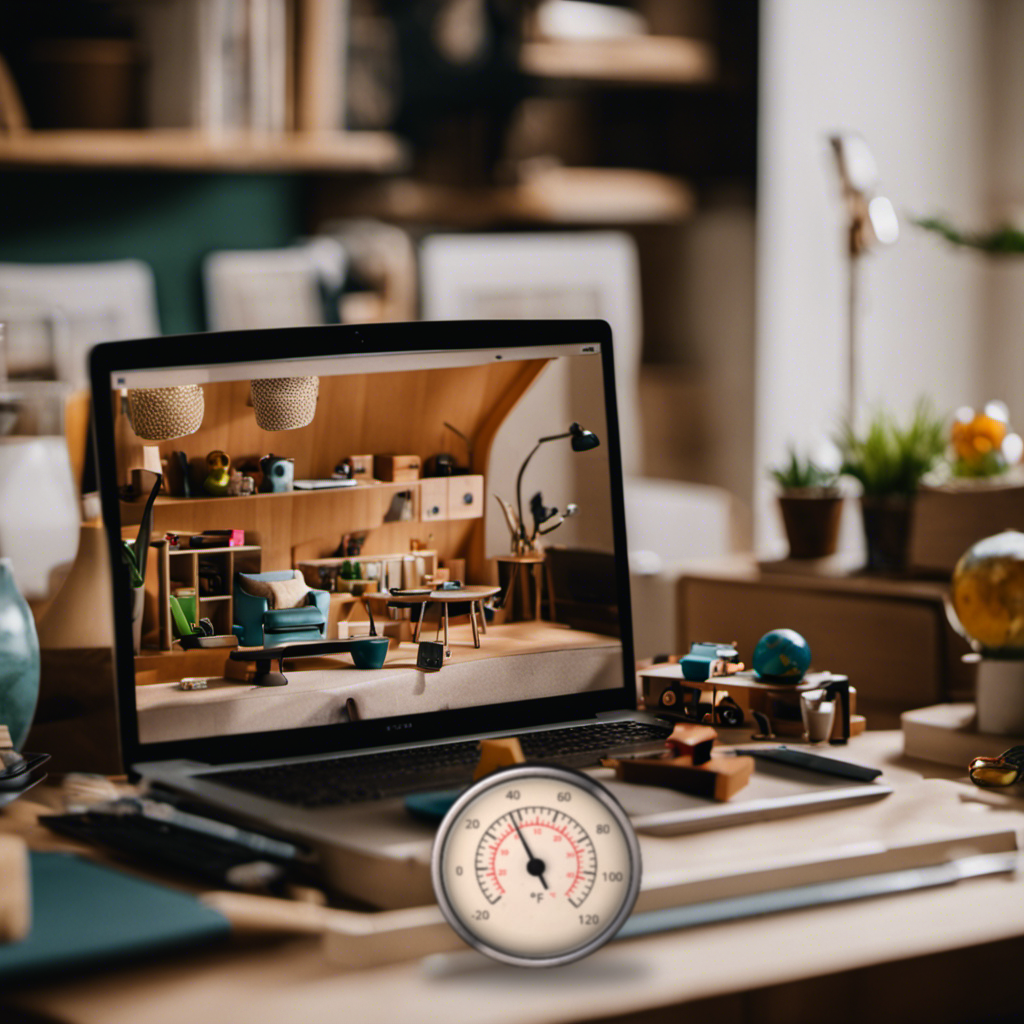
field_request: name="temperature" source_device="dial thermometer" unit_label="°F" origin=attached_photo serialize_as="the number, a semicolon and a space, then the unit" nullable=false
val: 36; °F
